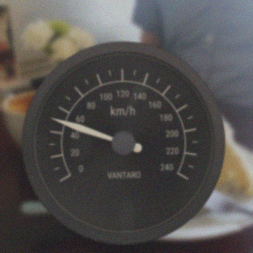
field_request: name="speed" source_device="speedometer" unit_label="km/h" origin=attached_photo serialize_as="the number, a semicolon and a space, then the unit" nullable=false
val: 50; km/h
